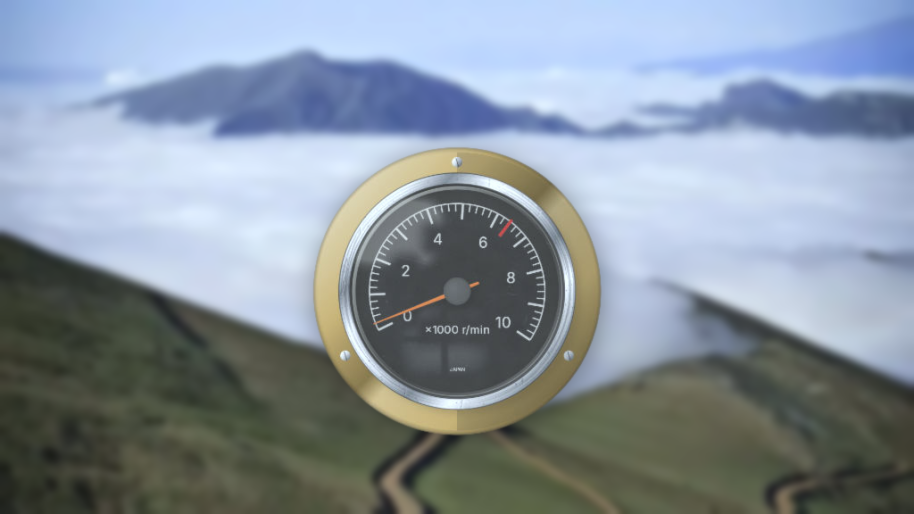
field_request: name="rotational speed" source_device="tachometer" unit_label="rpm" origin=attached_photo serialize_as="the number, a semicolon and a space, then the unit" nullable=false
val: 200; rpm
